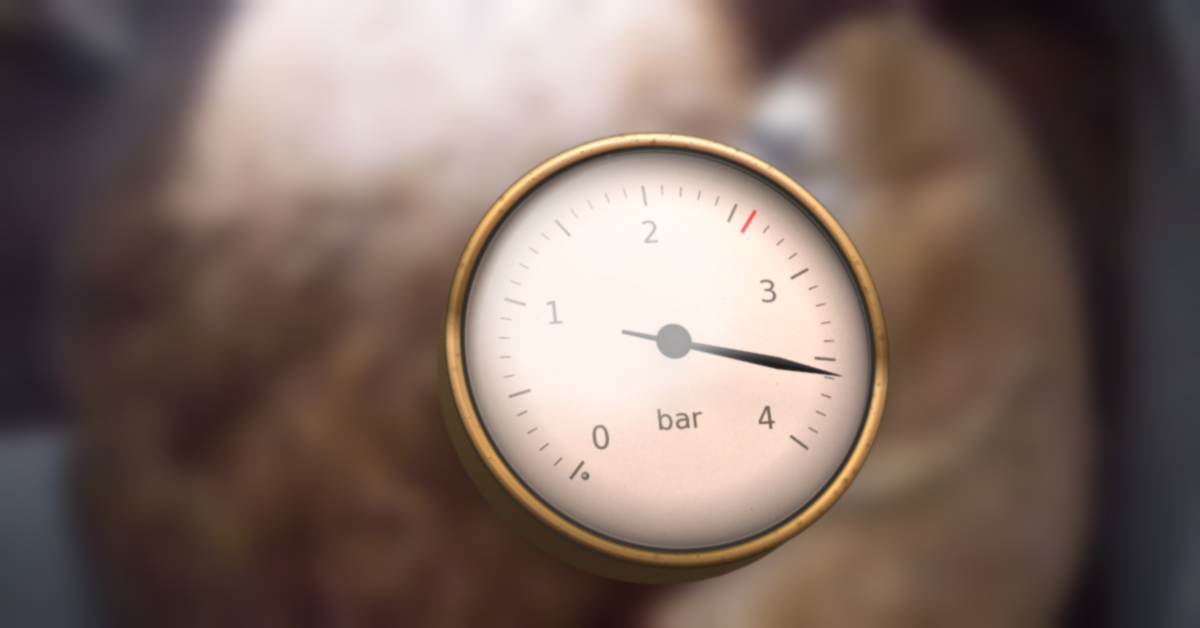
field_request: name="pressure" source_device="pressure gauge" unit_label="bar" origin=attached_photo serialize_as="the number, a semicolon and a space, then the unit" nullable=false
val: 3.6; bar
